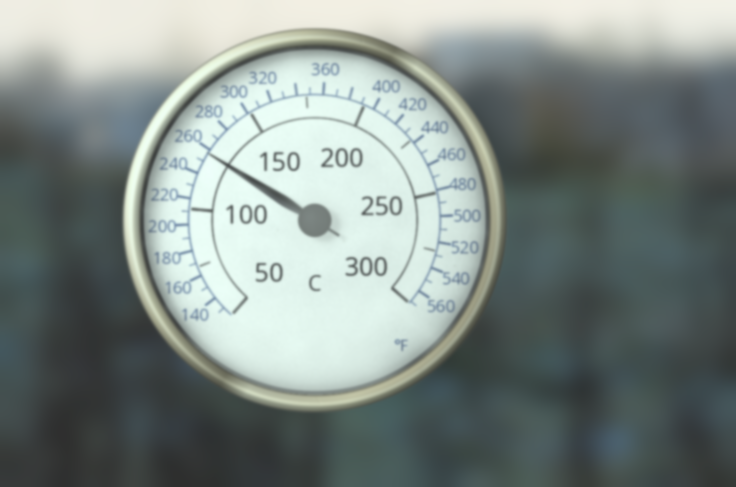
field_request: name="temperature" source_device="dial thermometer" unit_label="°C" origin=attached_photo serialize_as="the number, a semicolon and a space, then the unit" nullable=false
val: 125; °C
